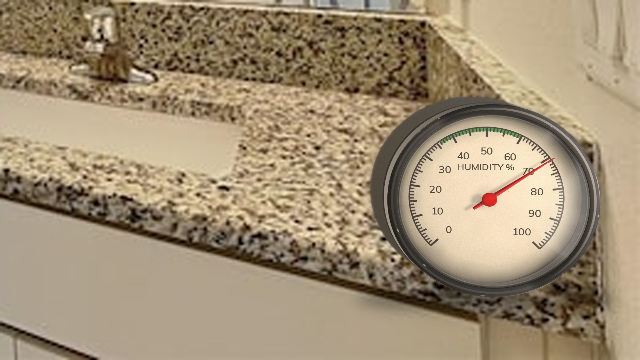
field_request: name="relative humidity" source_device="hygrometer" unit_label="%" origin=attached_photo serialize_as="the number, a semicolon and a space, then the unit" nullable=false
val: 70; %
